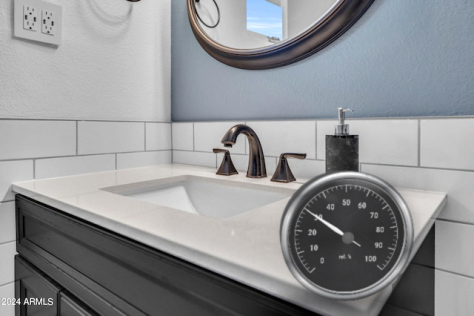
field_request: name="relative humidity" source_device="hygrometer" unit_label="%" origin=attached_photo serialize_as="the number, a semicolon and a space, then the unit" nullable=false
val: 30; %
